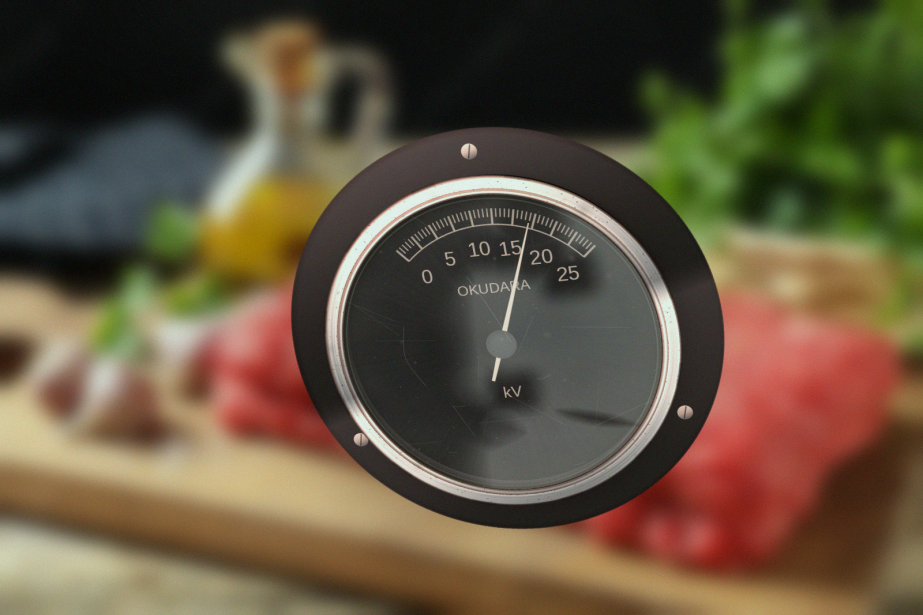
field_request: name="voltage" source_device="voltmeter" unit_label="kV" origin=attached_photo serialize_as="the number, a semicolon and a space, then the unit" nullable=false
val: 17; kV
